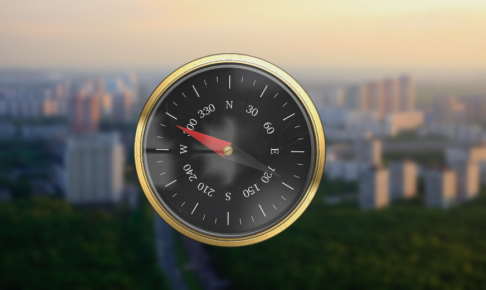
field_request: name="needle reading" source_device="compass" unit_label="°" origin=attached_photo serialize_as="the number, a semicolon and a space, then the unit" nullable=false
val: 295; °
